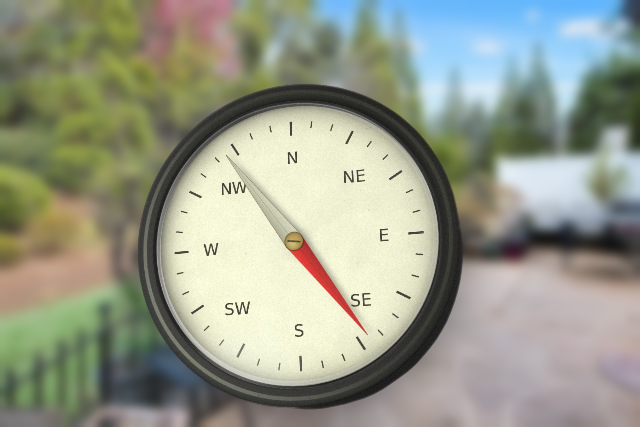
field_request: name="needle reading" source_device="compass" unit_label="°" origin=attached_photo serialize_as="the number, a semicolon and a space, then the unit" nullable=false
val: 145; °
